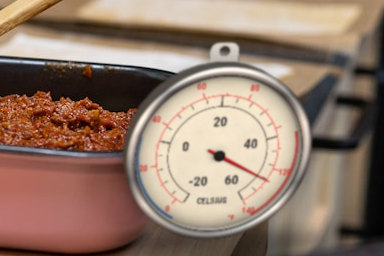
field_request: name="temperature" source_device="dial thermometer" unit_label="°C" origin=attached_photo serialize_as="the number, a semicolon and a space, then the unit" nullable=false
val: 52; °C
